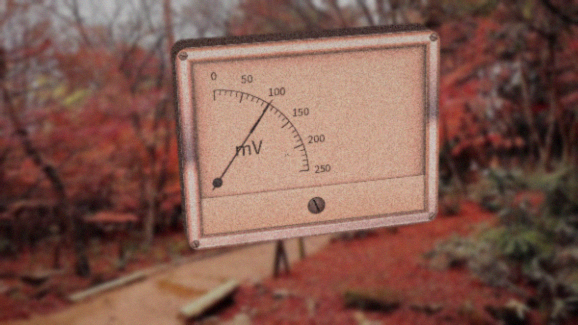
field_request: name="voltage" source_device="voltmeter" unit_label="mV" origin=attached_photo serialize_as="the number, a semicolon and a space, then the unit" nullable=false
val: 100; mV
